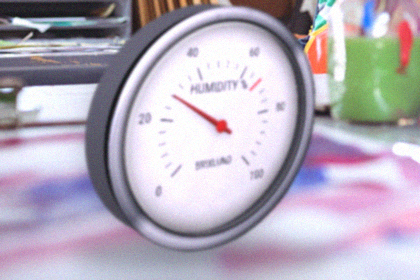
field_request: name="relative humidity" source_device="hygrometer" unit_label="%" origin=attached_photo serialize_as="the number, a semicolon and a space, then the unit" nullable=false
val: 28; %
